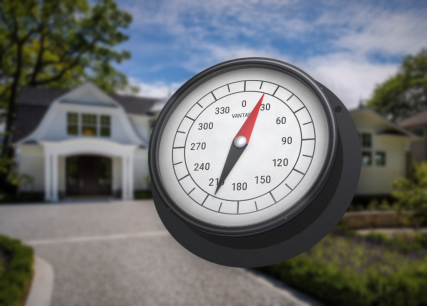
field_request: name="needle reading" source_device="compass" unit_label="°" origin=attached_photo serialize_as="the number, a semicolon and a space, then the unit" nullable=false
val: 22.5; °
